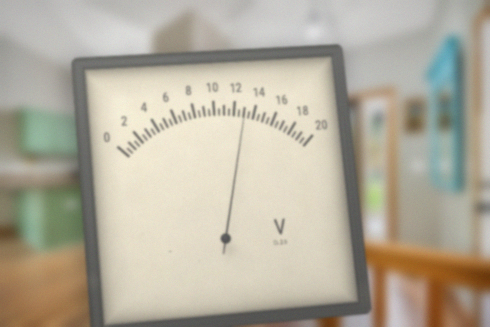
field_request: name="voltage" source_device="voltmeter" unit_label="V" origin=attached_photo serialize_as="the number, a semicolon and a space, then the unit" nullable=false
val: 13; V
